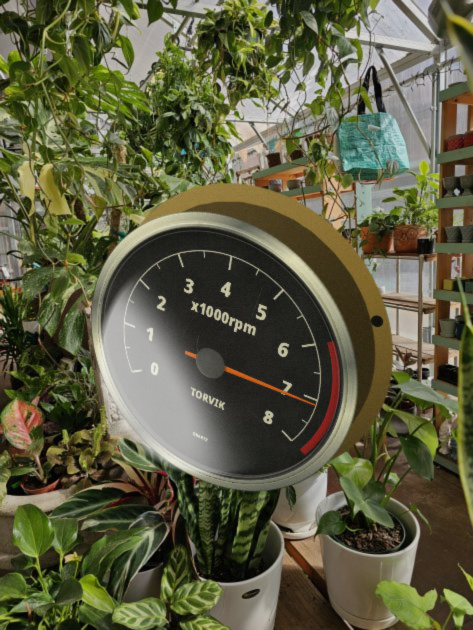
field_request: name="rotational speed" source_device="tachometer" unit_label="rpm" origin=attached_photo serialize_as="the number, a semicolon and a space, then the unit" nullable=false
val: 7000; rpm
